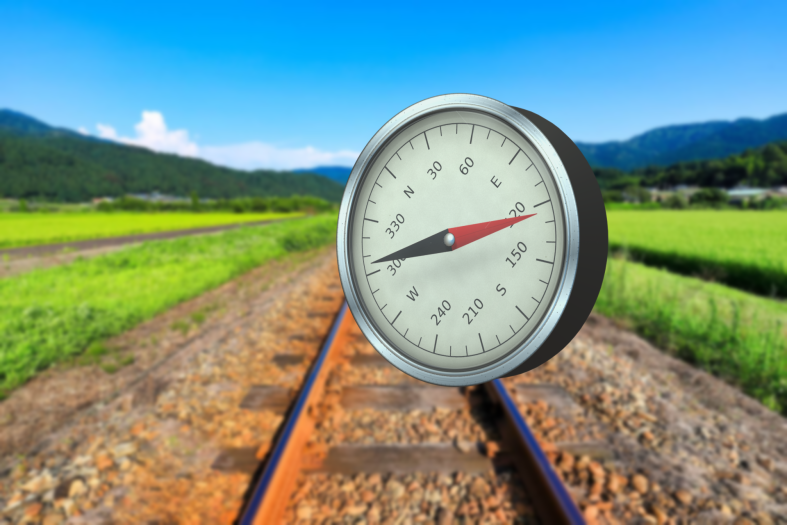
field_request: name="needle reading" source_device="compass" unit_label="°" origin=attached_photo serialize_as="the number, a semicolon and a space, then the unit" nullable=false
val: 125; °
